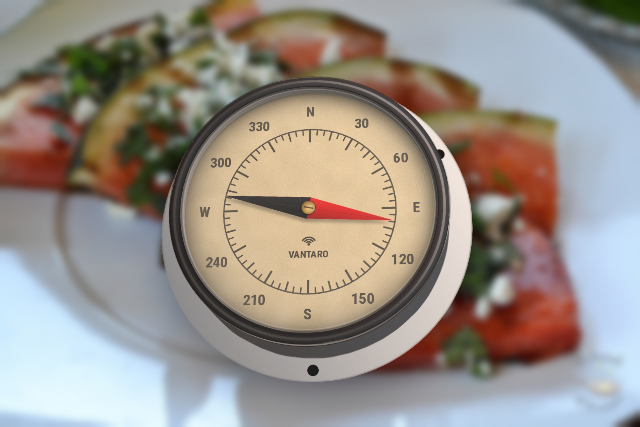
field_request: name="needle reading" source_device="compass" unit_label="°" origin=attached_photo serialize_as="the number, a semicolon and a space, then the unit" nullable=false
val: 100; °
